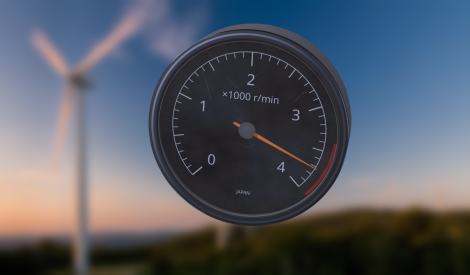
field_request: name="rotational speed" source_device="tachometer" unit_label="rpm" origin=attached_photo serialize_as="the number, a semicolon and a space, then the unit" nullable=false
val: 3700; rpm
